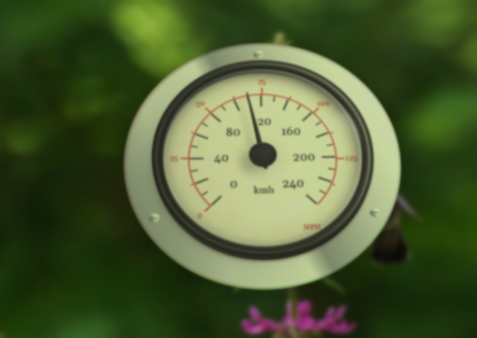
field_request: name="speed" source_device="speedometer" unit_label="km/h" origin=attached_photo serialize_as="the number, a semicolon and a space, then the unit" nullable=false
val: 110; km/h
